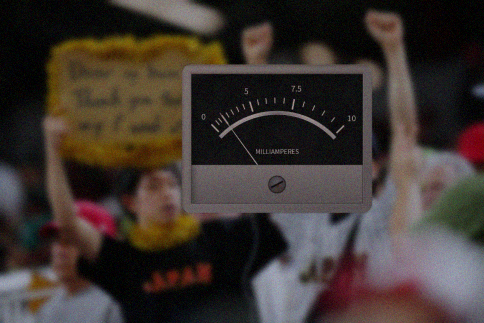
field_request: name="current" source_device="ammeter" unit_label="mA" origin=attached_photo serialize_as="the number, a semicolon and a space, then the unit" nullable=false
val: 2.5; mA
